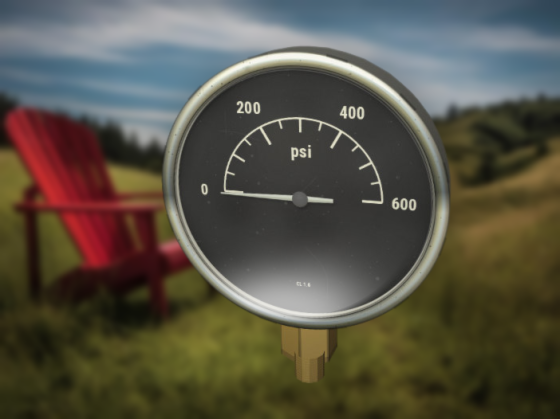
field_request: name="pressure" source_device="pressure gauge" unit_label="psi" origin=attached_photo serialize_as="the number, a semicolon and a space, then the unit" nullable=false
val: 0; psi
